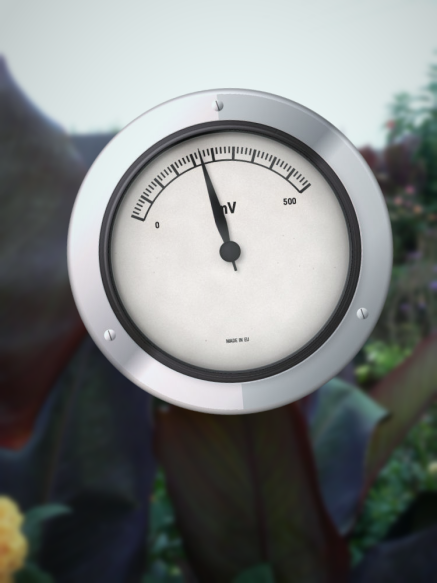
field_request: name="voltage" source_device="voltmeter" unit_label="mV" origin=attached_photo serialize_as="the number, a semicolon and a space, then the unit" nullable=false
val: 220; mV
